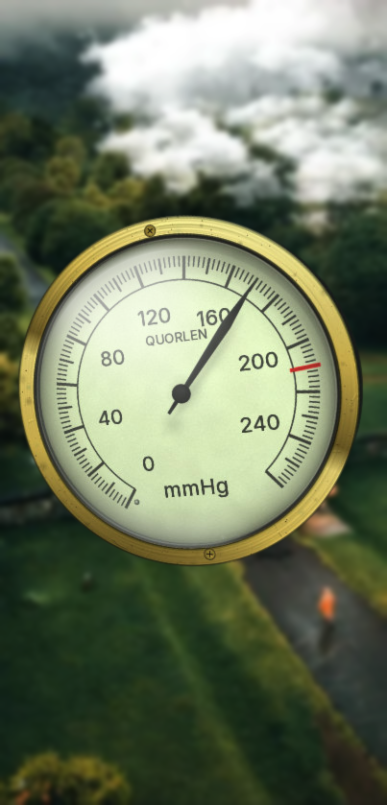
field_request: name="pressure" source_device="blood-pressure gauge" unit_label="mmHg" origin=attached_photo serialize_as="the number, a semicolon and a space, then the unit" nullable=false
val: 170; mmHg
